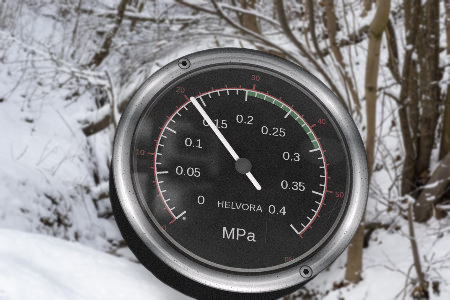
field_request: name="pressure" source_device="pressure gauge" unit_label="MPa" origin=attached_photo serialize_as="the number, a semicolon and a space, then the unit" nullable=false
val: 0.14; MPa
